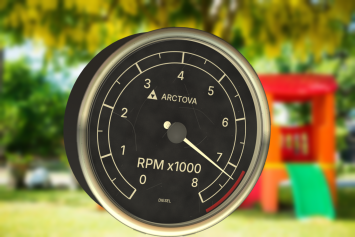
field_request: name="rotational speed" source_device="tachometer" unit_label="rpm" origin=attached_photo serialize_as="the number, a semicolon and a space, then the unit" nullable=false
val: 7250; rpm
